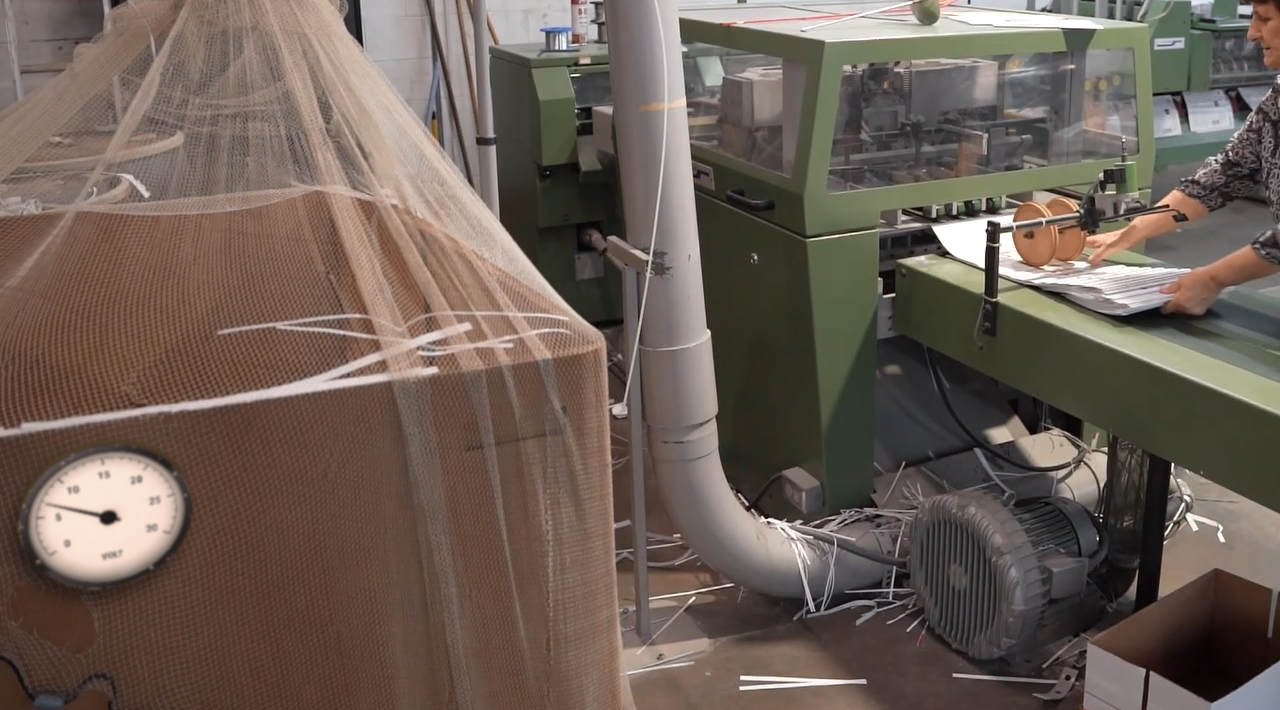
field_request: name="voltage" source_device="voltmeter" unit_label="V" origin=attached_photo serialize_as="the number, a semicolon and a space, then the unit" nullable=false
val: 7; V
